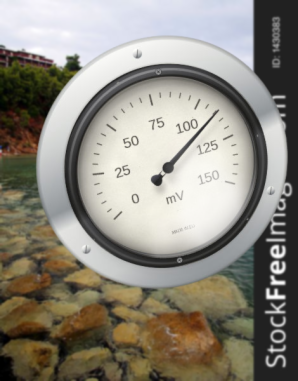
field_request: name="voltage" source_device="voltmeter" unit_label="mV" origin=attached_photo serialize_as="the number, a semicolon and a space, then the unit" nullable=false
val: 110; mV
